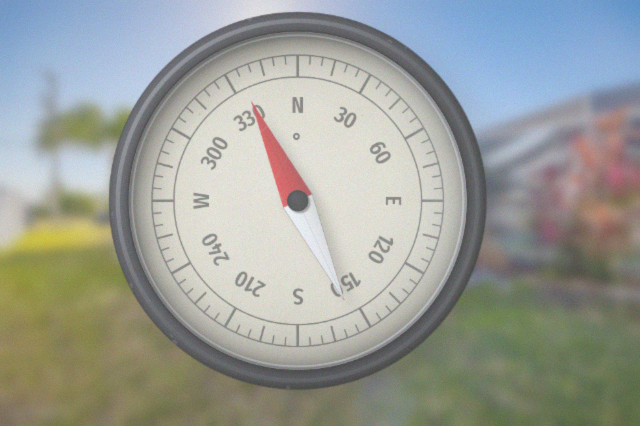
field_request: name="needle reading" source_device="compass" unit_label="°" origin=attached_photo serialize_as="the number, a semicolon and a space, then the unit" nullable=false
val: 335; °
